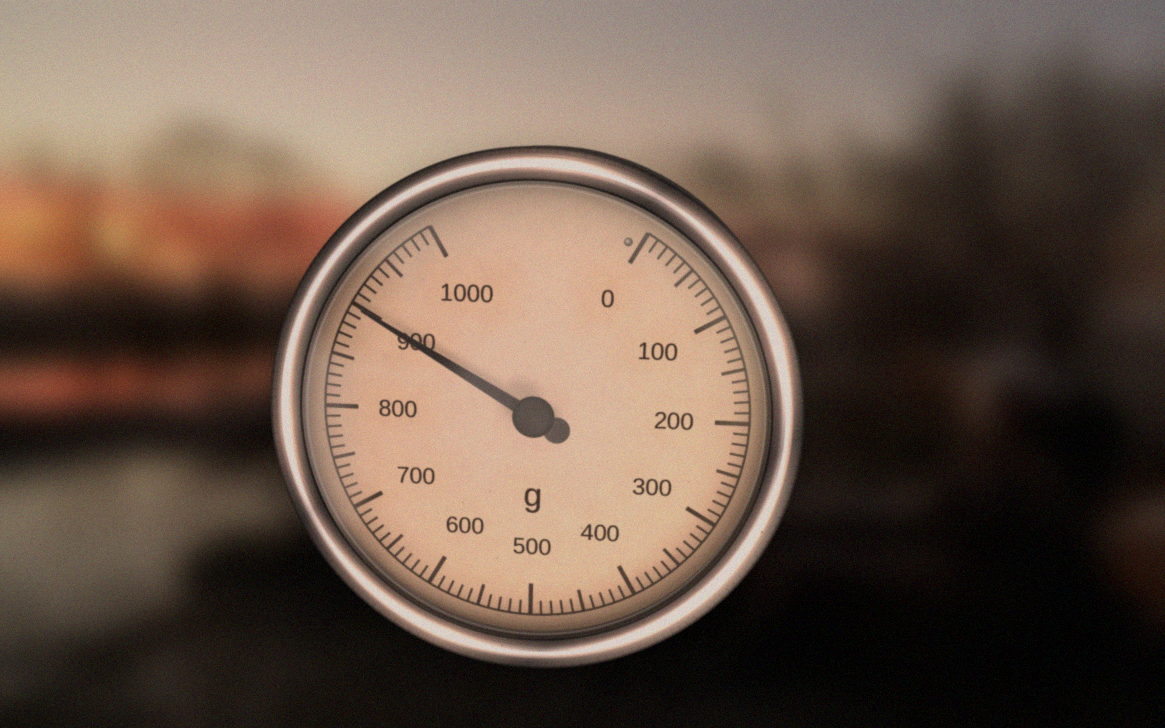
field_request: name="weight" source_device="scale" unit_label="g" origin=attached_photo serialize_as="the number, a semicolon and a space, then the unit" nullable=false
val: 900; g
